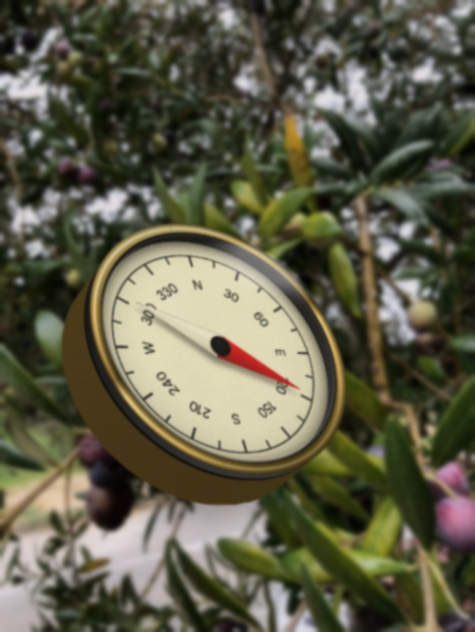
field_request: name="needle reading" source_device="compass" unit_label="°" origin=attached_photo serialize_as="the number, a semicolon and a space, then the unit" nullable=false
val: 120; °
